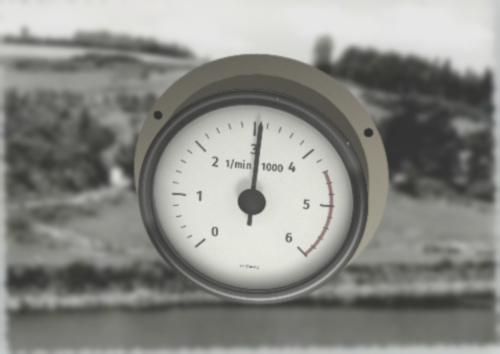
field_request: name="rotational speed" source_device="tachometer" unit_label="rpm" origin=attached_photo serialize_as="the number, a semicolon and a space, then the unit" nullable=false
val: 3100; rpm
